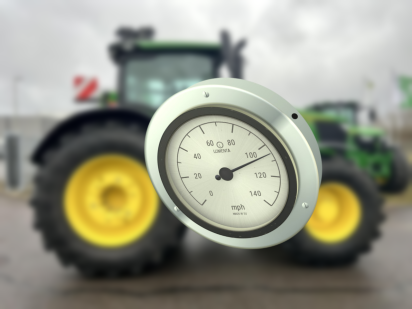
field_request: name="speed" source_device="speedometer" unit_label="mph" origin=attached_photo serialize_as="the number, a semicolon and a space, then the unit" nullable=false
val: 105; mph
